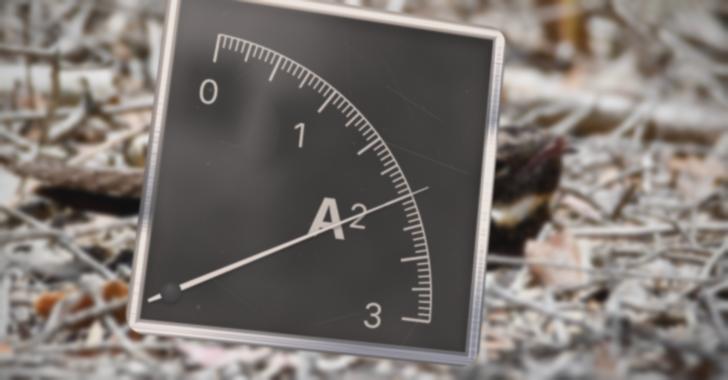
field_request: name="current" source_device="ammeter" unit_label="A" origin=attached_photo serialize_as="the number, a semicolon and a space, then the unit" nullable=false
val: 2; A
